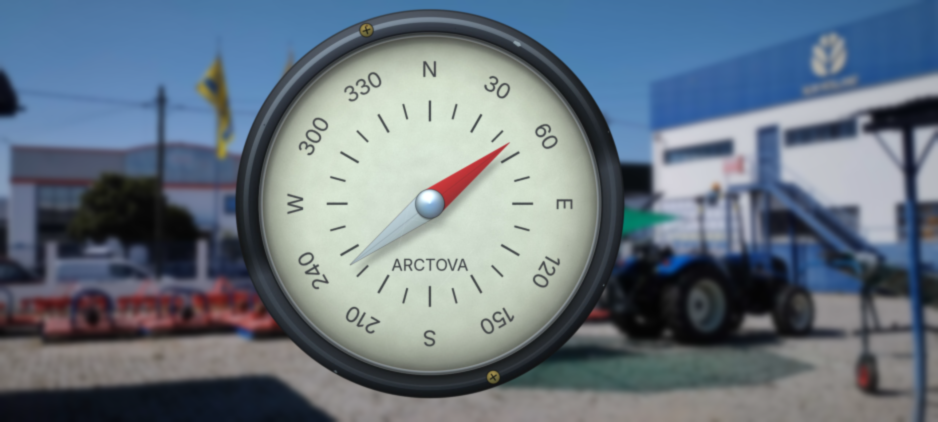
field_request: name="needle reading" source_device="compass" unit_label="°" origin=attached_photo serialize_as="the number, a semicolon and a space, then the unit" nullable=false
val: 52.5; °
